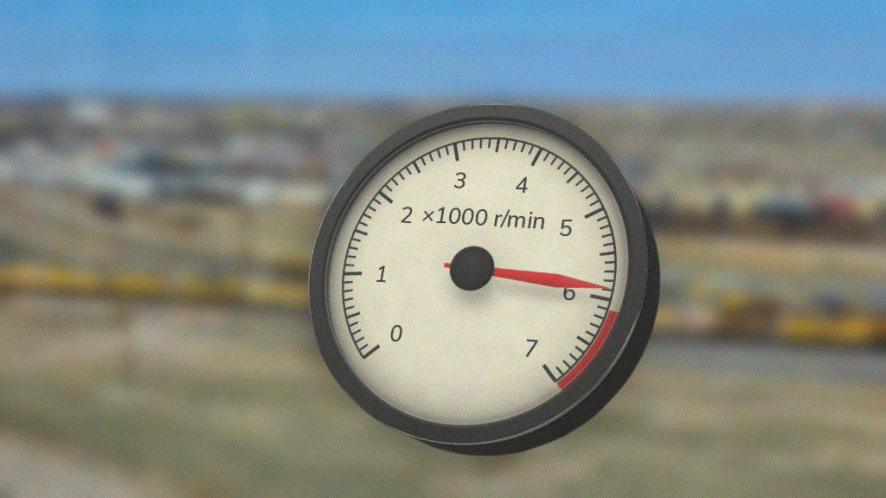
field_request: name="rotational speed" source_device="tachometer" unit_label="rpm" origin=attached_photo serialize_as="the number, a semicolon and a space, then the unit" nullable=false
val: 5900; rpm
